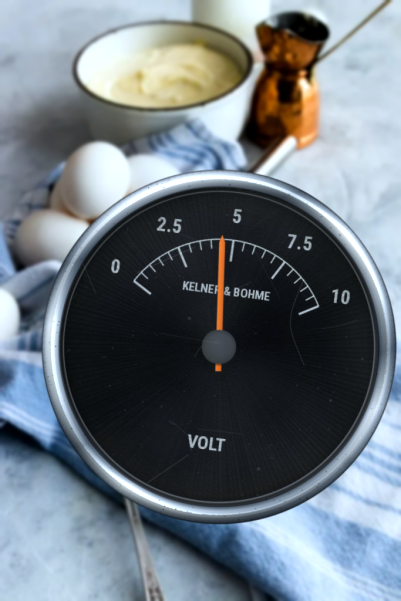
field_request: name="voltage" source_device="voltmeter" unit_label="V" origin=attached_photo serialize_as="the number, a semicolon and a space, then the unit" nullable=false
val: 4.5; V
